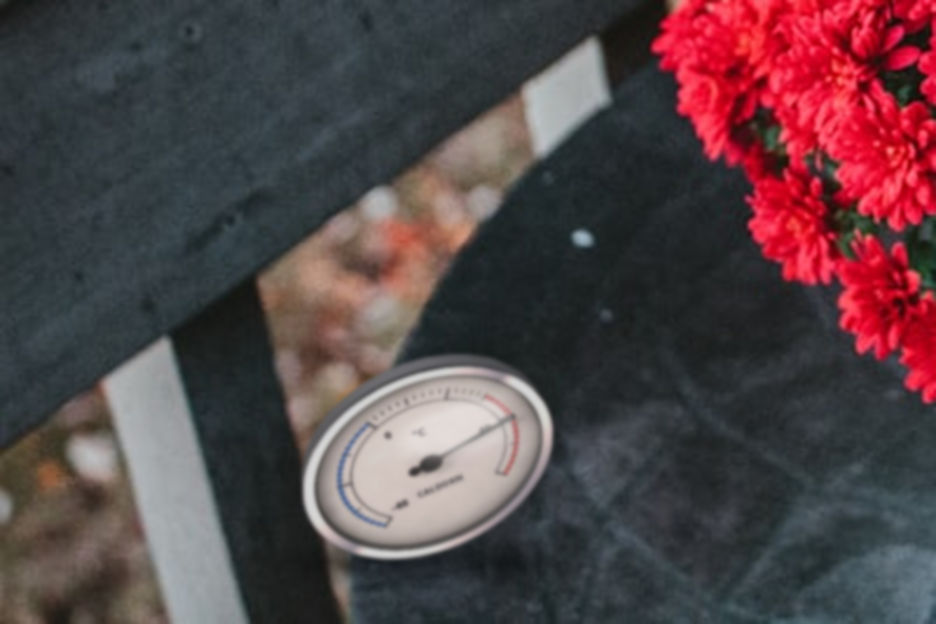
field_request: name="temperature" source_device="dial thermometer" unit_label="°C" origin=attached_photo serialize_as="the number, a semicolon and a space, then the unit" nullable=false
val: 40; °C
